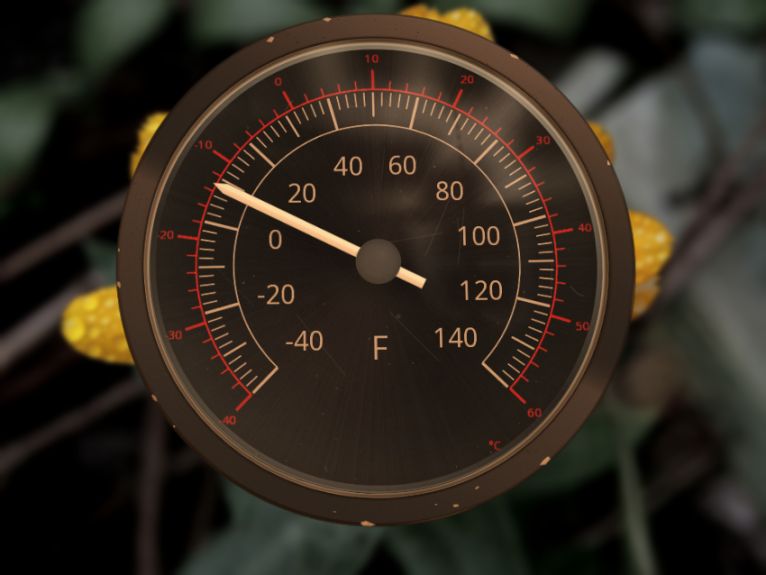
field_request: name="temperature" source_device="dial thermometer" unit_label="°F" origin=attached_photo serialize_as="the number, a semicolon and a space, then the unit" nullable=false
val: 8; °F
